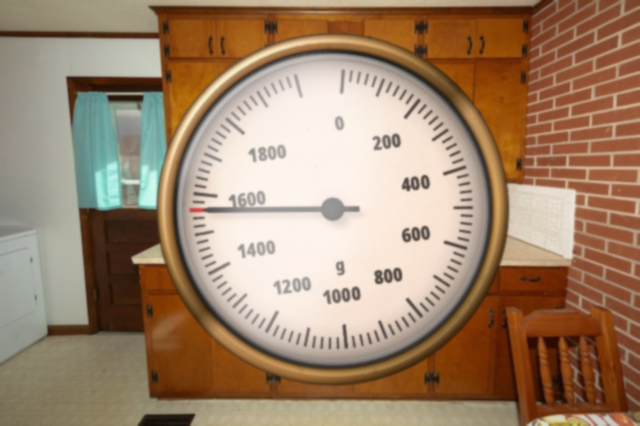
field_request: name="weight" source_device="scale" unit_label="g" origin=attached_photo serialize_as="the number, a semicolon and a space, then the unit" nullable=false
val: 1560; g
